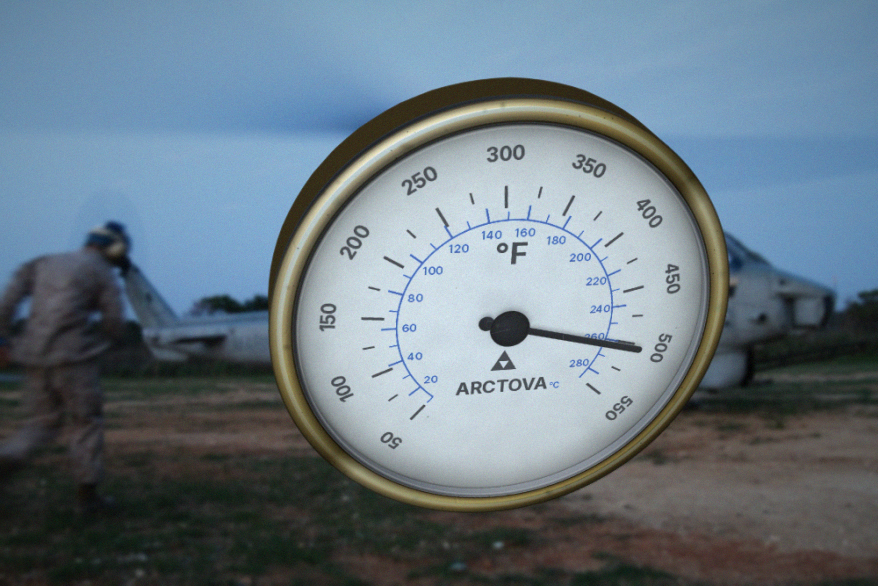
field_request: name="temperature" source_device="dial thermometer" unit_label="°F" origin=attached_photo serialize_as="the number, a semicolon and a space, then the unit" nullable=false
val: 500; °F
